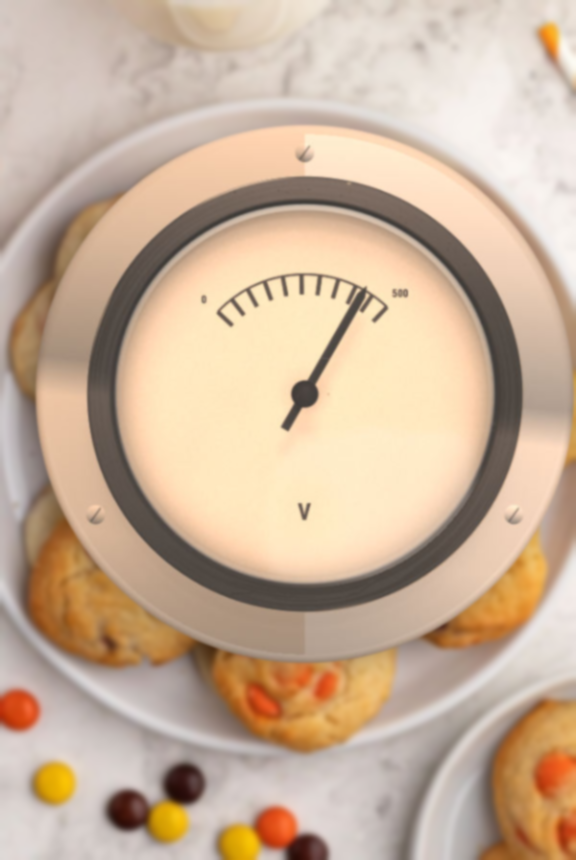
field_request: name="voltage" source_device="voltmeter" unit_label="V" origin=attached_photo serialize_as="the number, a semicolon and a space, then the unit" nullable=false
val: 425; V
